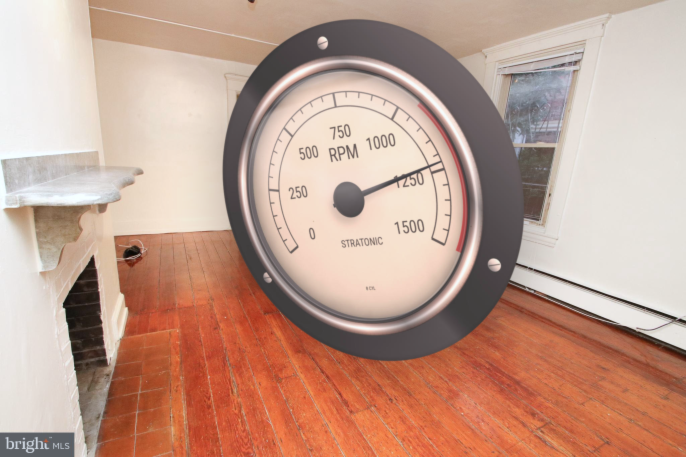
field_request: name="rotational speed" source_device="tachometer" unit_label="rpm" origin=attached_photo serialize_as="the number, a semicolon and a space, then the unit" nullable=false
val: 1225; rpm
